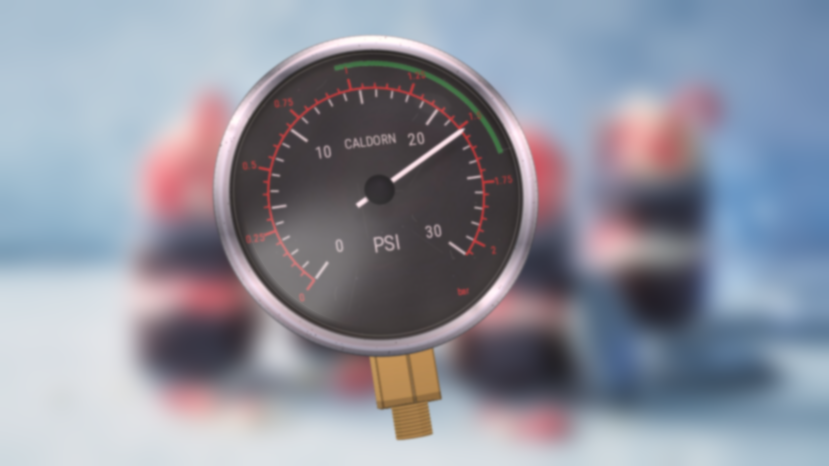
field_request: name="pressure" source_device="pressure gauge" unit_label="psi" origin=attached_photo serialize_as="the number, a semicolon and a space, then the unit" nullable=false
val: 22; psi
